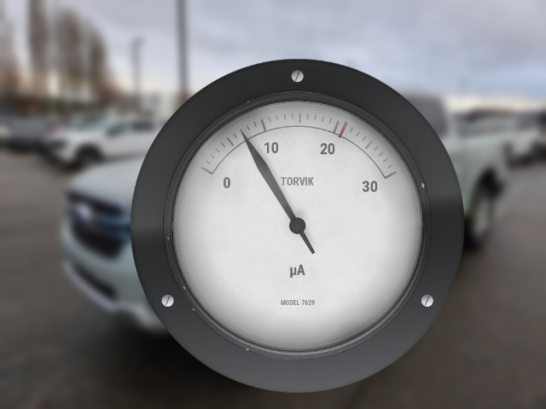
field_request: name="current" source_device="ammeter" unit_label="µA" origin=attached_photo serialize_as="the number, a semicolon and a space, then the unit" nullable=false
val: 7; µA
